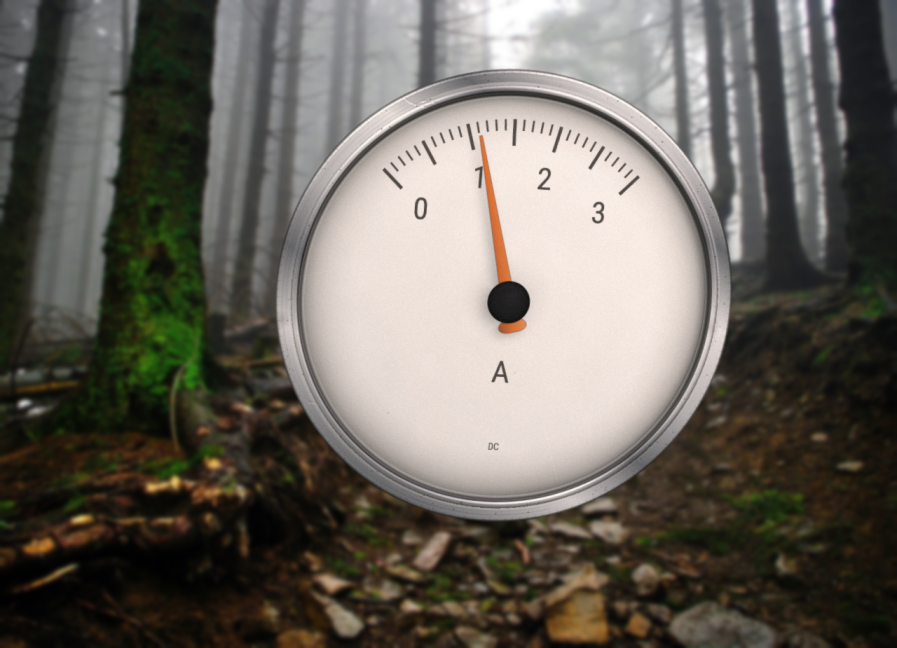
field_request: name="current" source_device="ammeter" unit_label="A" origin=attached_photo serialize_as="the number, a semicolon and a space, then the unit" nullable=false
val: 1.1; A
